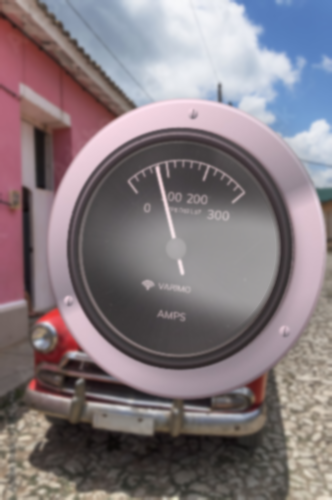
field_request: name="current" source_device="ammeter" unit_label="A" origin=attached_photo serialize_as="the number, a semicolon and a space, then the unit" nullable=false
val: 80; A
